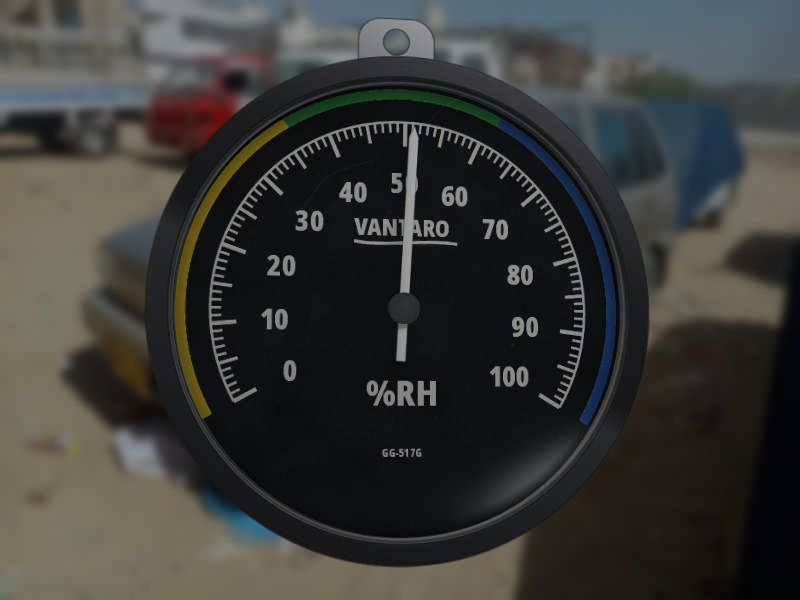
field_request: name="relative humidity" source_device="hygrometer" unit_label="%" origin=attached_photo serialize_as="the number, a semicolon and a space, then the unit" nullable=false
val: 51; %
